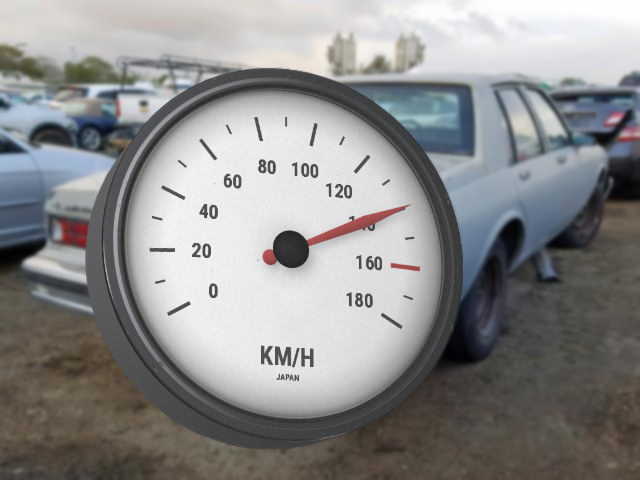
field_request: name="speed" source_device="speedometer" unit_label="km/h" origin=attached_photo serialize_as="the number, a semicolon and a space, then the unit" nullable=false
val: 140; km/h
